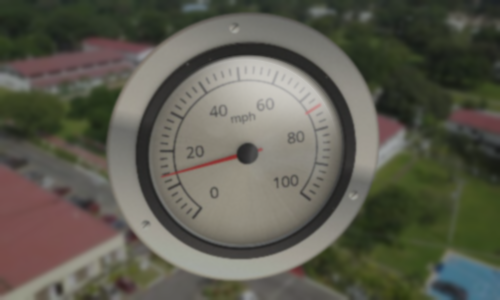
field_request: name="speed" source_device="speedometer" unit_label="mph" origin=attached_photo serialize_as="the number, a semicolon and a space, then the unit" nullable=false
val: 14; mph
